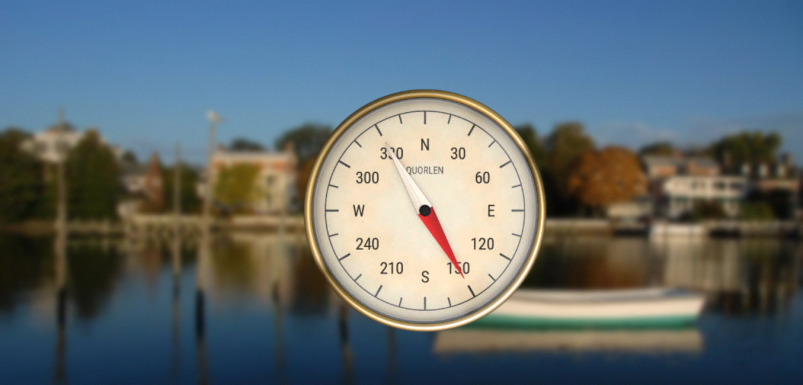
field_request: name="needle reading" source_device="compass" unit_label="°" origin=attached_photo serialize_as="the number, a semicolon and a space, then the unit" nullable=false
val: 150; °
